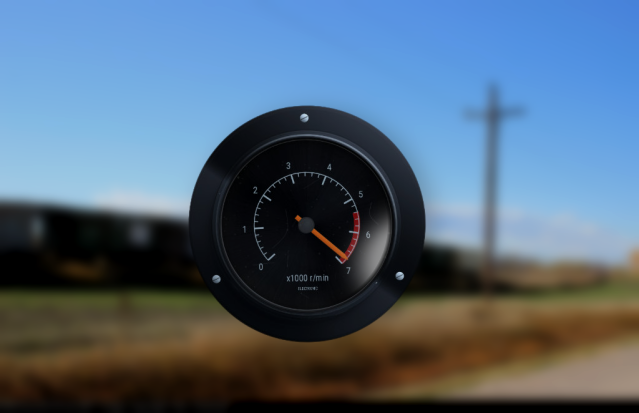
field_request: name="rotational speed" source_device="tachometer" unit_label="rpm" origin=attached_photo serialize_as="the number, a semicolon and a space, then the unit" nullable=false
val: 6800; rpm
